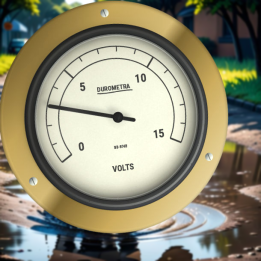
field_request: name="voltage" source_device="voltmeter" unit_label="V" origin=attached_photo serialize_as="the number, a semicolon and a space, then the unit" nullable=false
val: 3; V
